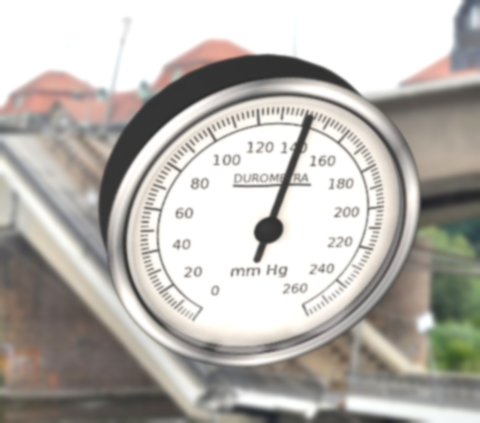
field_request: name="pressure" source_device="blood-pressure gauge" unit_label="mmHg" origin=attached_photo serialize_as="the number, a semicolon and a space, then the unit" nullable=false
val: 140; mmHg
